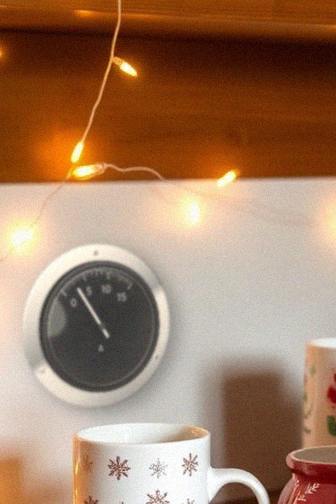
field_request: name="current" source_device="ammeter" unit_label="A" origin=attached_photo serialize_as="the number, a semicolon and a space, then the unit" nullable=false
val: 2.5; A
